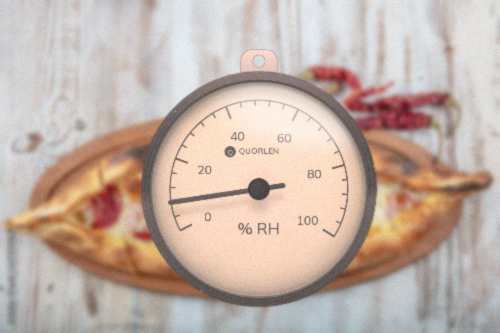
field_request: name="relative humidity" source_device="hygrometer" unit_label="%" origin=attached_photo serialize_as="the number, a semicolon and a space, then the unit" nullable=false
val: 8; %
